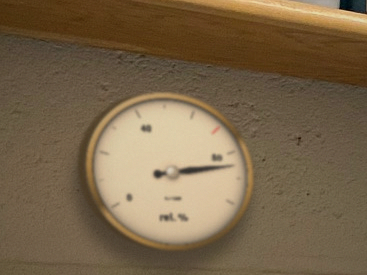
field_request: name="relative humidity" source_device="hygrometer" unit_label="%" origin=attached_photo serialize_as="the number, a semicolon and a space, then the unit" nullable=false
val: 85; %
